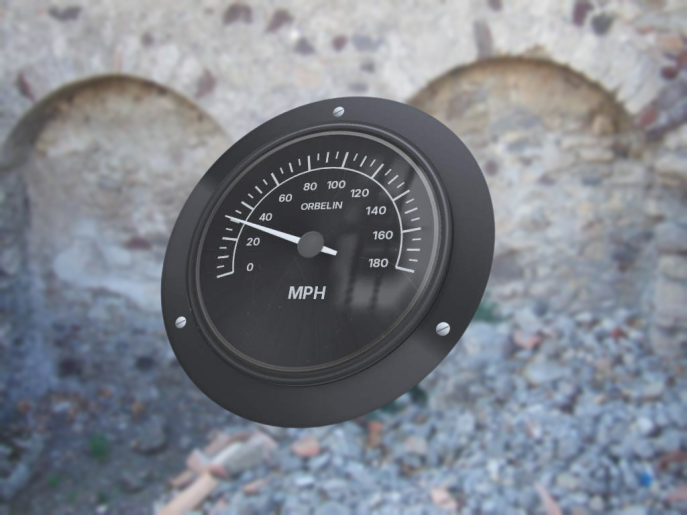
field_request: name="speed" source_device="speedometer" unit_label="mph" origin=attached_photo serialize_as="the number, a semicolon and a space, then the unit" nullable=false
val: 30; mph
